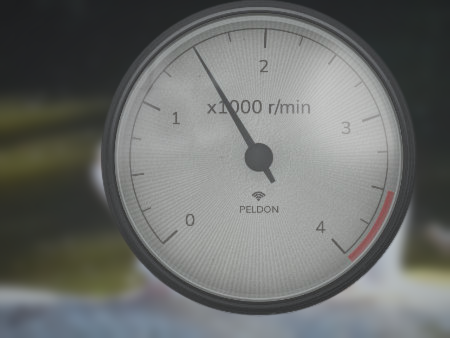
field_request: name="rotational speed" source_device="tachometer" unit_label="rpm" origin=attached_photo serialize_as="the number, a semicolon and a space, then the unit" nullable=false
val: 1500; rpm
